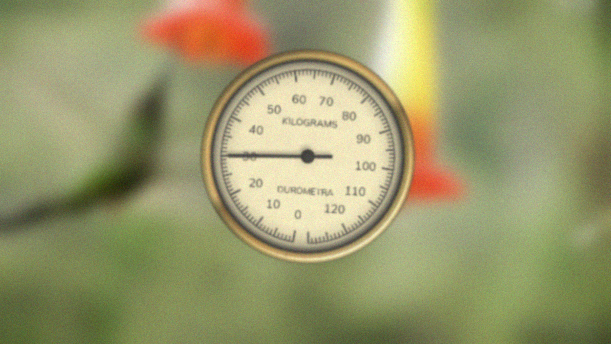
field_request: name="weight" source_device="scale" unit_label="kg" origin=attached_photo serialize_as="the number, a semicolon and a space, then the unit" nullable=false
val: 30; kg
